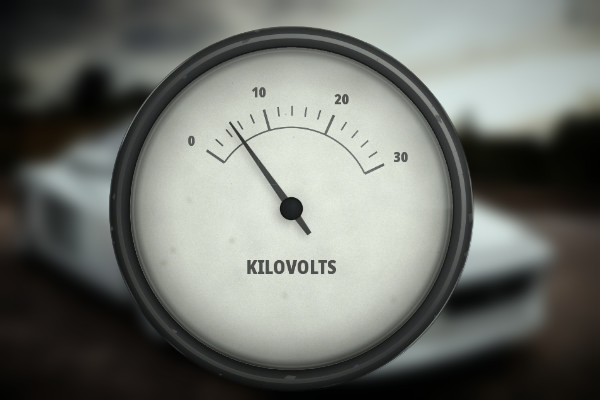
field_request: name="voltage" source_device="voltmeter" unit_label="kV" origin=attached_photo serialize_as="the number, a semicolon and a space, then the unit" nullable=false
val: 5; kV
